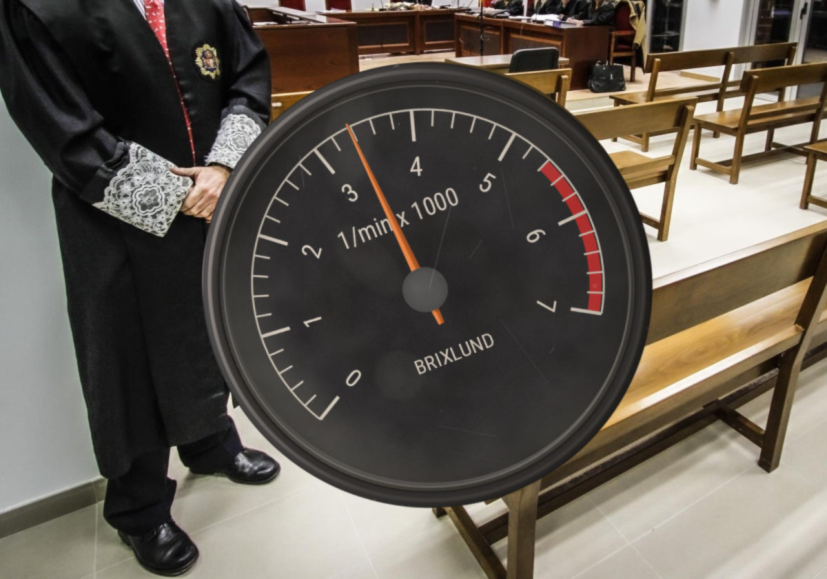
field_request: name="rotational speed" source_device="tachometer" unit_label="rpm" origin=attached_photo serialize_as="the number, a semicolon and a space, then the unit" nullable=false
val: 3400; rpm
